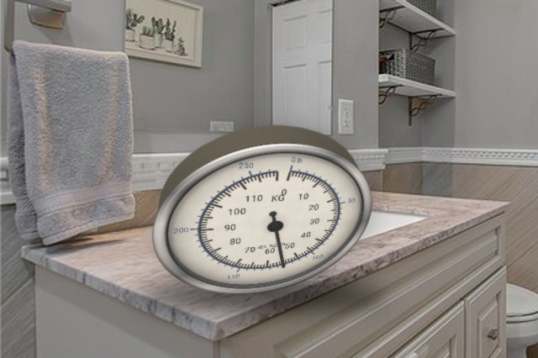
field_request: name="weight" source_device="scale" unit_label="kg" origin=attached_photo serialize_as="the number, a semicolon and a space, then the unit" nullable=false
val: 55; kg
